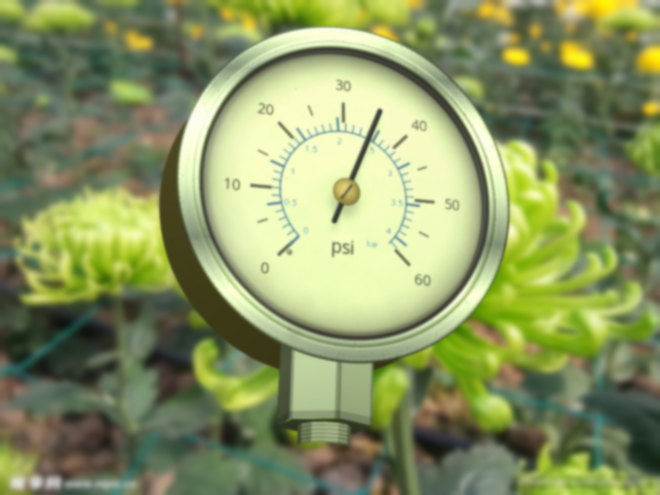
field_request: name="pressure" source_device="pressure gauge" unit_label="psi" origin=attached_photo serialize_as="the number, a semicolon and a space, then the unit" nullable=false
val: 35; psi
